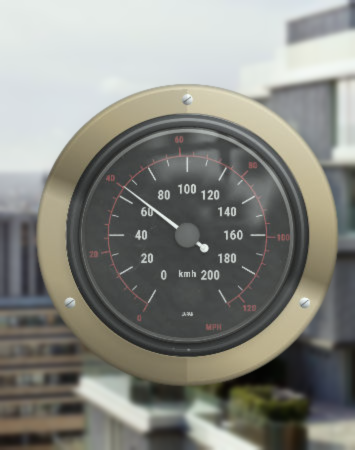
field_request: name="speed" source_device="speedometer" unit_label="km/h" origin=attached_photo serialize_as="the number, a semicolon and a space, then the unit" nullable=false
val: 65; km/h
